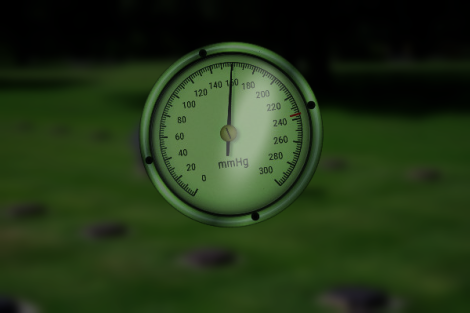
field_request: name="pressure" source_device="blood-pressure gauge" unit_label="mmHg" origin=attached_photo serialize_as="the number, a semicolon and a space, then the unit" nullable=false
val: 160; mmHg
